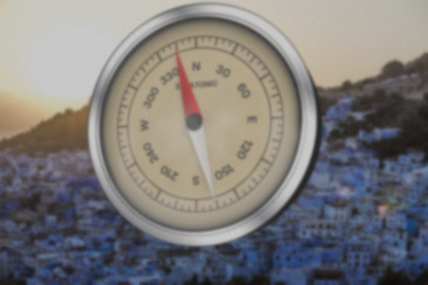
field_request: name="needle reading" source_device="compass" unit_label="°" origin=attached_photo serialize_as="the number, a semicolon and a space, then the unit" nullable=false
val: 345; °
